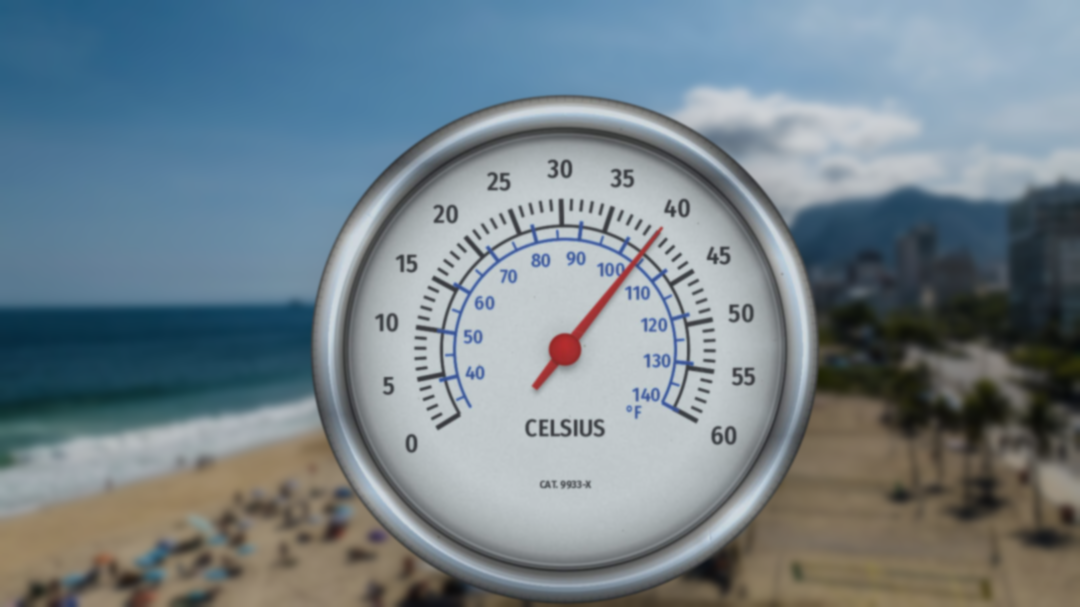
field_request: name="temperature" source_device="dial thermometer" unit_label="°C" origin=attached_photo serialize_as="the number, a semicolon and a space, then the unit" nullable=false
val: 40; °C
